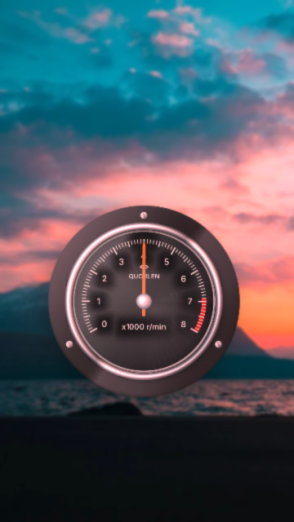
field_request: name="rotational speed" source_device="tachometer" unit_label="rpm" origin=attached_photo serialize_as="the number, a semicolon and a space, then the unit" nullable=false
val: 4000; rpm
